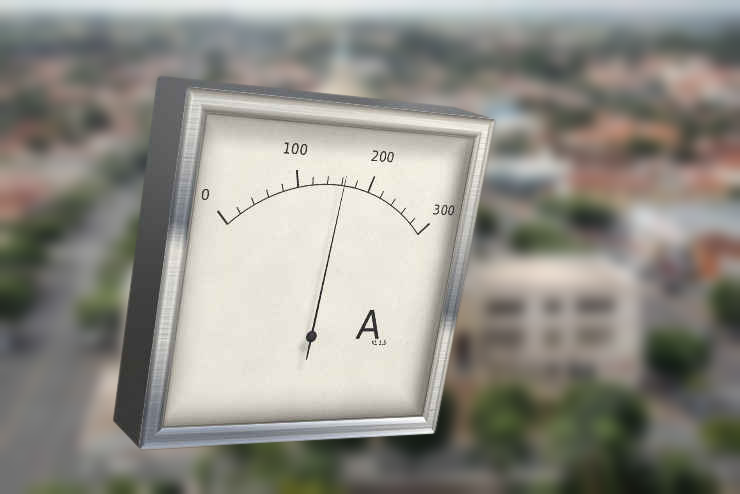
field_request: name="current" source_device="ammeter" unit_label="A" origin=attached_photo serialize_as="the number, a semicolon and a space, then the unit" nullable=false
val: 160; A
